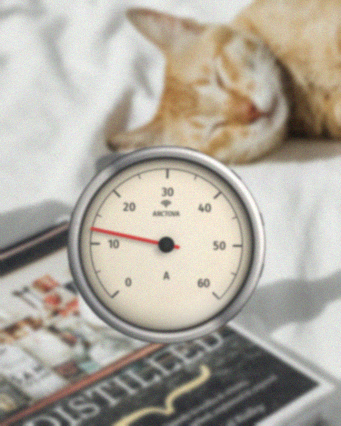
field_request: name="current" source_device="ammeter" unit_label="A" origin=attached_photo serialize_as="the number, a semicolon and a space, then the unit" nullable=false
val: 12.5; A
